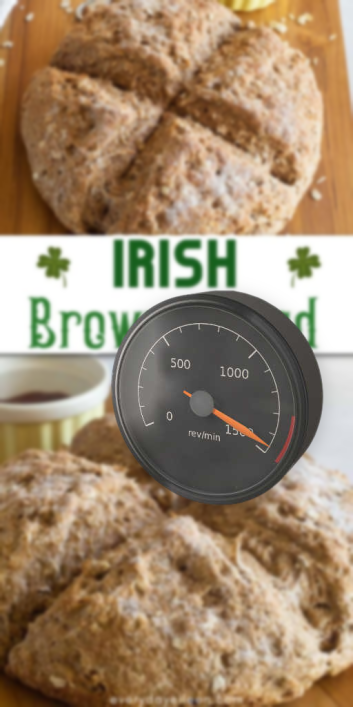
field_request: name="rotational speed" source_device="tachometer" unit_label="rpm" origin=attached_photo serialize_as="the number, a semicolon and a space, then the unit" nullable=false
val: 1450; rpm
